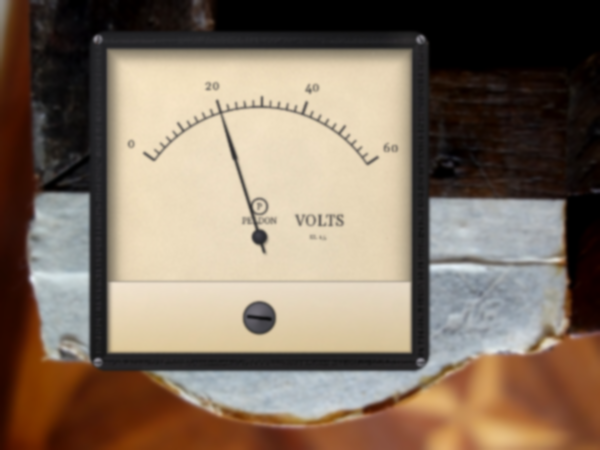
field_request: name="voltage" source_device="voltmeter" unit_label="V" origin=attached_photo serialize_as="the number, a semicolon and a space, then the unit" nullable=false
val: 20; V
